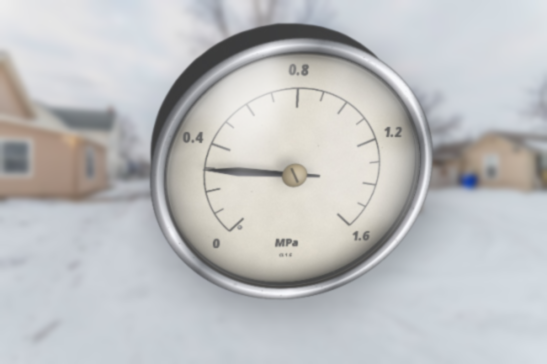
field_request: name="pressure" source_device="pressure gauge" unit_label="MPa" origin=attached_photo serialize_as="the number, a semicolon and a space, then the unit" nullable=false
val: 0.3; MPa
